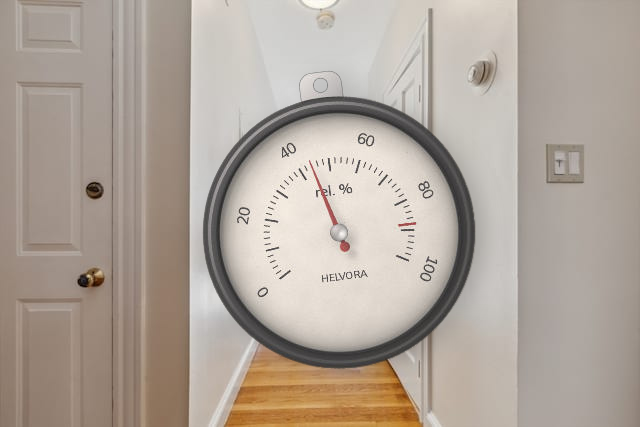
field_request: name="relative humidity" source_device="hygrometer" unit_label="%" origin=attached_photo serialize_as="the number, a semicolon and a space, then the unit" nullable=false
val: 44; %
